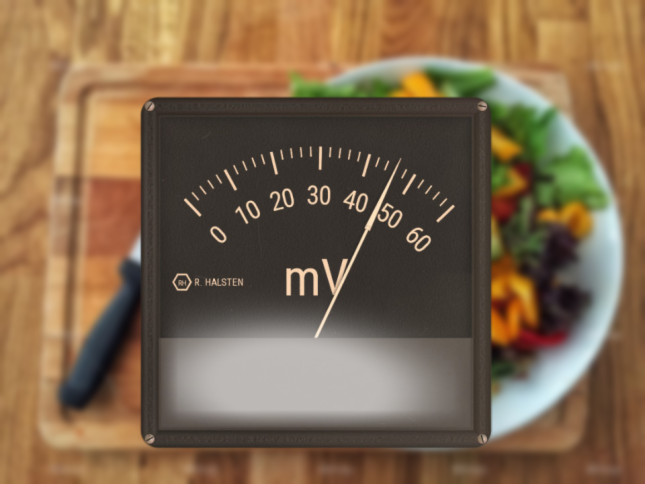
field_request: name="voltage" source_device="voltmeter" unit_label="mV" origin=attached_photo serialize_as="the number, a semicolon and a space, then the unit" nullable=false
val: 46; mV
